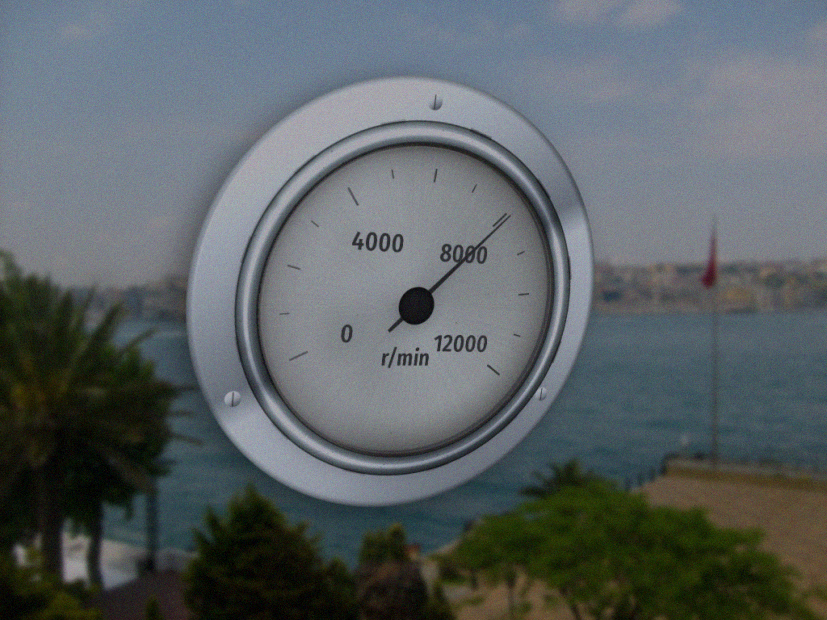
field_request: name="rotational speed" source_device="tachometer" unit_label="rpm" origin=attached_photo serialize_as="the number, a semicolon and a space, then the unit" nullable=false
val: 8000; rpm
